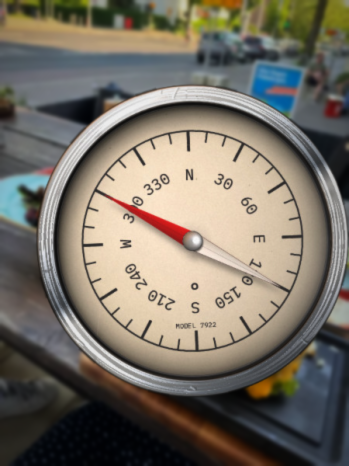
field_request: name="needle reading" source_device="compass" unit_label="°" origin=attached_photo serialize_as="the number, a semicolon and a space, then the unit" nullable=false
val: 300; °
